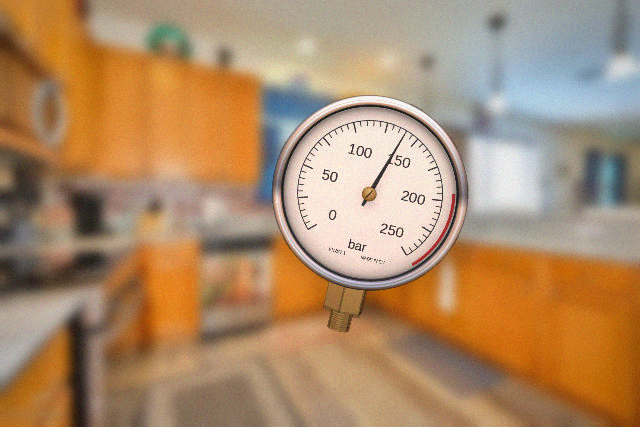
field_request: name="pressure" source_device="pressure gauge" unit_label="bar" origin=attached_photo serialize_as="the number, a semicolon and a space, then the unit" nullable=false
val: 140; bar
